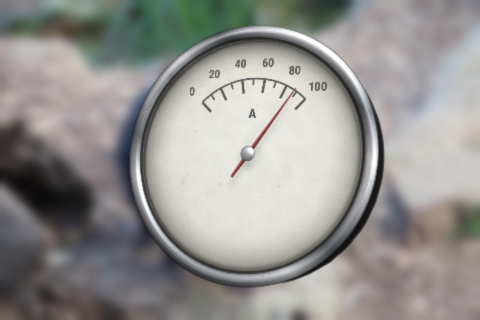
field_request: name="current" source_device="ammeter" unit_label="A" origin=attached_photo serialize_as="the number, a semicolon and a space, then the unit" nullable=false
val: 90; A
